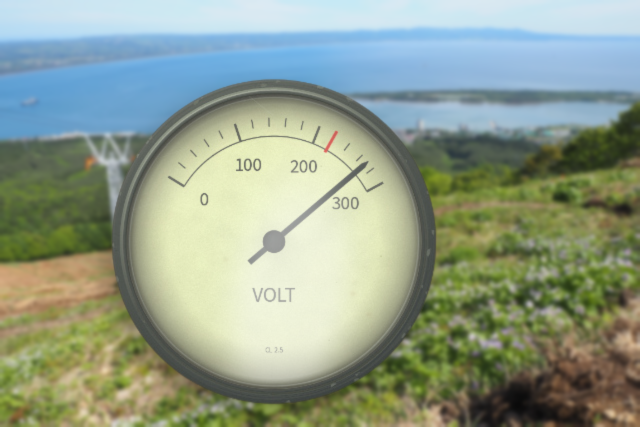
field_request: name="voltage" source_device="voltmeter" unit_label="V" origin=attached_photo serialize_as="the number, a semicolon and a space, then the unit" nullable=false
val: 270; V
